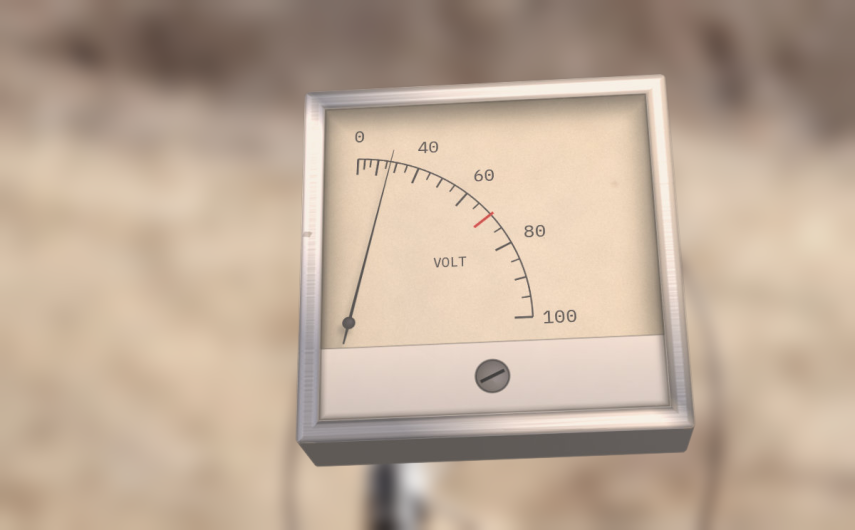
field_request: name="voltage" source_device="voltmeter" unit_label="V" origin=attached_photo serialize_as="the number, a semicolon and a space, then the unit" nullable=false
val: 27.5; V
